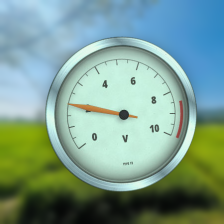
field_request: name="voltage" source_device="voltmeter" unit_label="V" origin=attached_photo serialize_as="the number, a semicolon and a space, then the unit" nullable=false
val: 2; V
